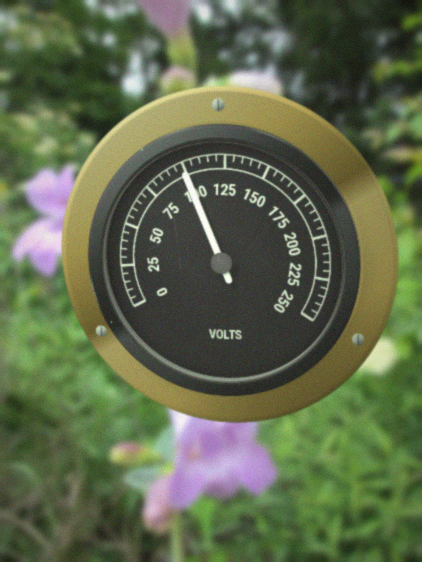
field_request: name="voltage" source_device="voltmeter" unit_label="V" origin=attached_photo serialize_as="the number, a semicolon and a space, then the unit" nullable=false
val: 100; V
